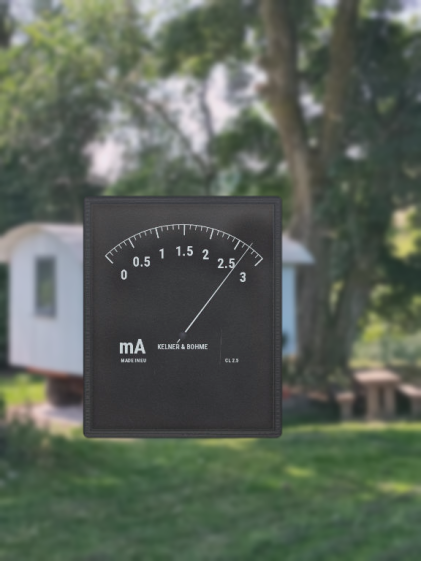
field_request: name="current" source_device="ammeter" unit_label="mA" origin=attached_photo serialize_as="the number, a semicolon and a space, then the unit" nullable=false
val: 2.7; mA
